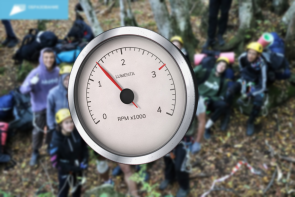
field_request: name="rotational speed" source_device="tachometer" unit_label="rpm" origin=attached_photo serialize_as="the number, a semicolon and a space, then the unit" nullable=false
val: 1400; rpm
